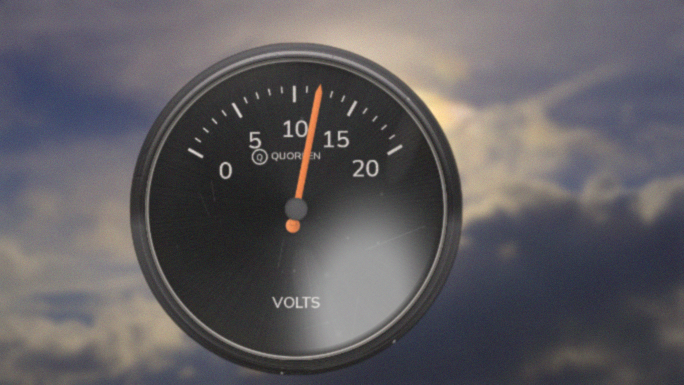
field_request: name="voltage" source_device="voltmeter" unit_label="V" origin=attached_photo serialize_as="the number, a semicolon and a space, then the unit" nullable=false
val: 12; V
